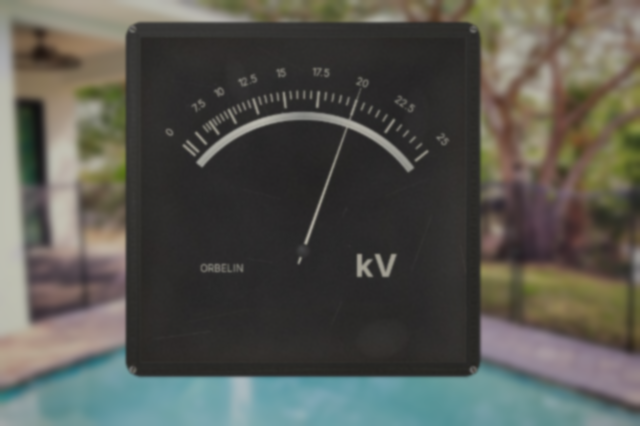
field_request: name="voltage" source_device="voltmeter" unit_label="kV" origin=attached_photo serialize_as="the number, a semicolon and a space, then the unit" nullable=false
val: 20; kV
